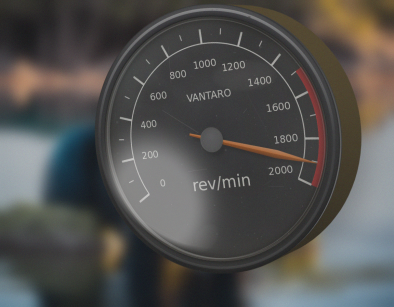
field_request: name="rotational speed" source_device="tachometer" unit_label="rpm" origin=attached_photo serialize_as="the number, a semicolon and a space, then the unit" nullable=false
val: 1900; rpm
